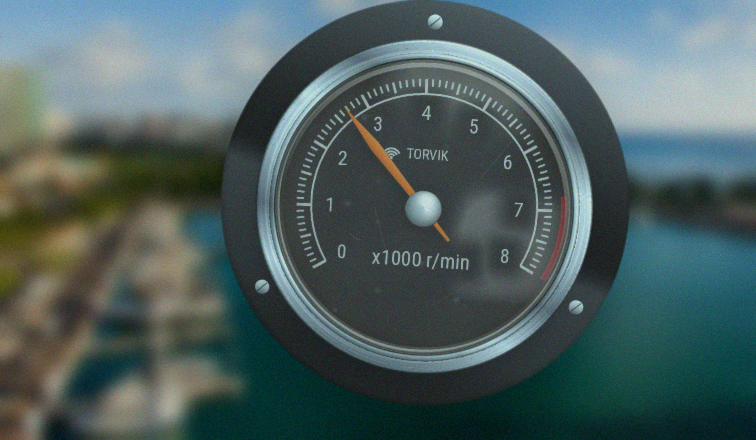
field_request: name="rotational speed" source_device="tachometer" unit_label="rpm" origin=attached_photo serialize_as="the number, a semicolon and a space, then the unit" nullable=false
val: 2700; rpm
